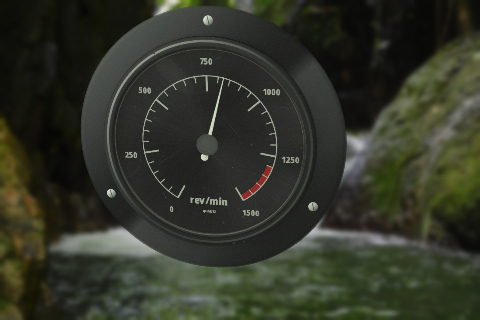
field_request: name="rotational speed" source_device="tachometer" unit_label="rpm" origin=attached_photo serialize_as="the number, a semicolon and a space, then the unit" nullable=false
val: 825; rpm
